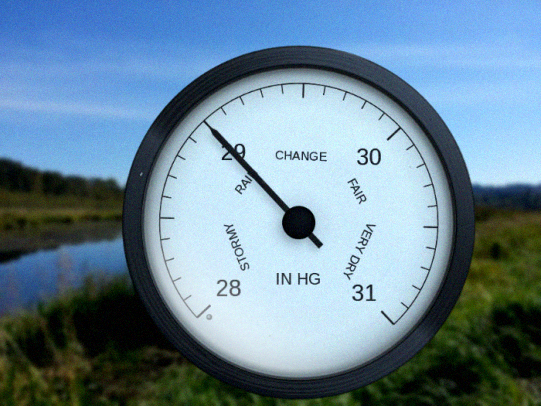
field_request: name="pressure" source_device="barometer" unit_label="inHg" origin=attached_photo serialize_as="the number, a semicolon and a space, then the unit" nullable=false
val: 29; inHg
